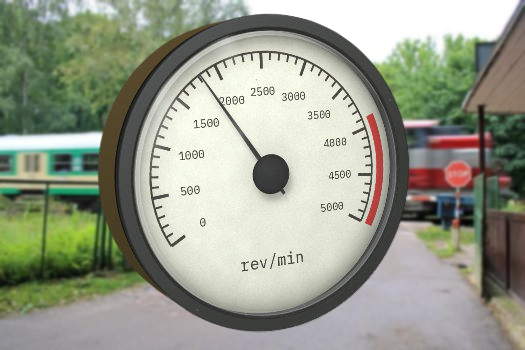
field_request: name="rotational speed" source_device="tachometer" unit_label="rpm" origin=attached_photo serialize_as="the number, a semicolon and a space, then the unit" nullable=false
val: 1800; rpm
